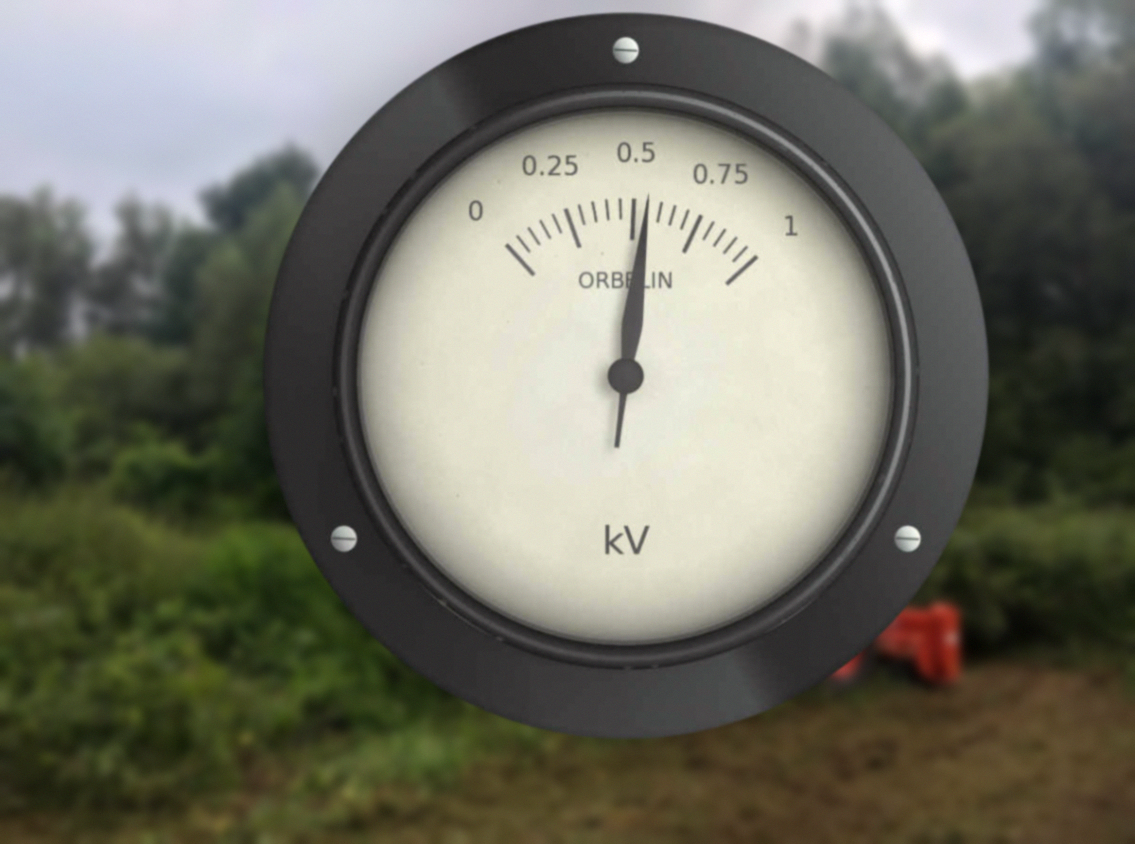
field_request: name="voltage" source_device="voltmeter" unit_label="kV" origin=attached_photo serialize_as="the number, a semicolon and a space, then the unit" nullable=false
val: 0.55; kV
